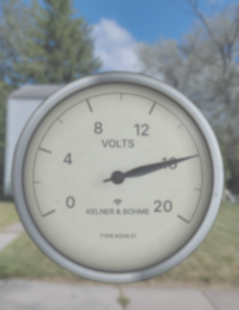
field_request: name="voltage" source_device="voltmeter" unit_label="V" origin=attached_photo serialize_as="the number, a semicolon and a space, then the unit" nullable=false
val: 16; V
